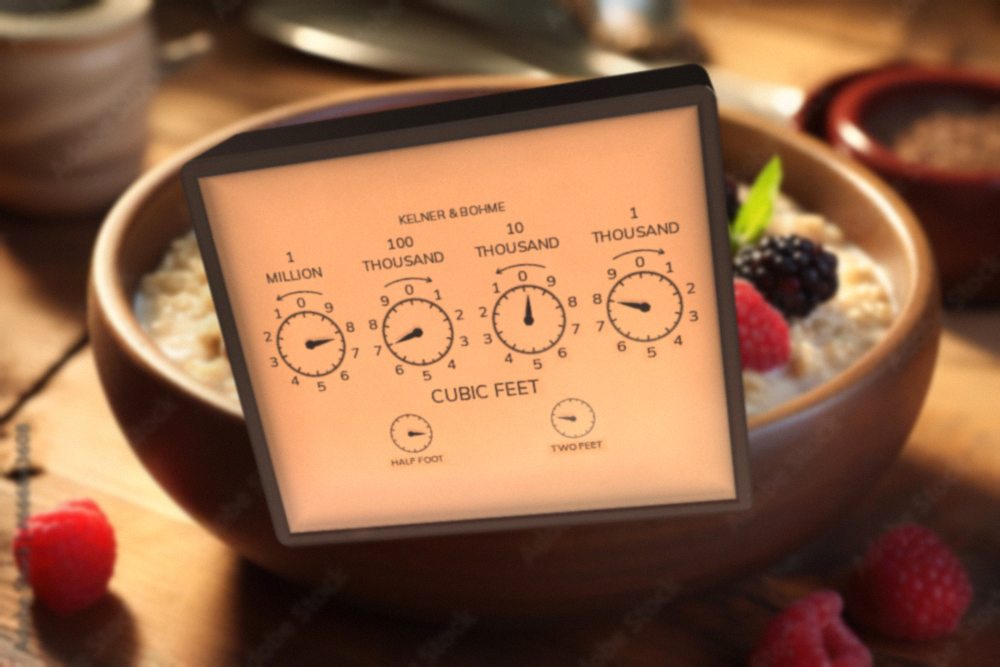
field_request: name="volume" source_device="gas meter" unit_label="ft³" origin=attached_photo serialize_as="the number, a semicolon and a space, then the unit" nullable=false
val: 769800; ft³
